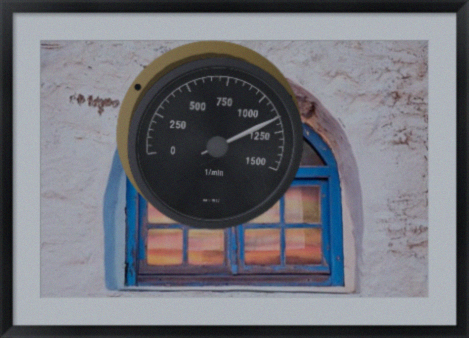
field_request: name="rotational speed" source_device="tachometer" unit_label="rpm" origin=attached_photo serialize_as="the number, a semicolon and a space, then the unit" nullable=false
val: 1150; rpm
